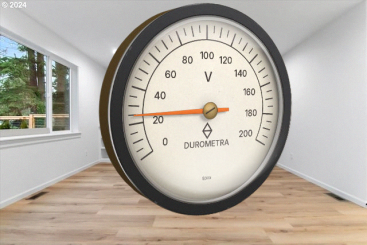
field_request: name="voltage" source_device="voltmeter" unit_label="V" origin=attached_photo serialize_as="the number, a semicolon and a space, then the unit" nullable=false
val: 25; V
